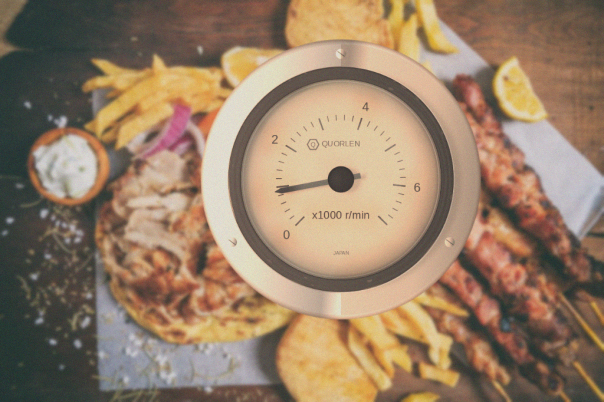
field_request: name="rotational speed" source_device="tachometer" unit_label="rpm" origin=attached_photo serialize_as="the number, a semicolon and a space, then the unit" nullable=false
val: 900; rpm
